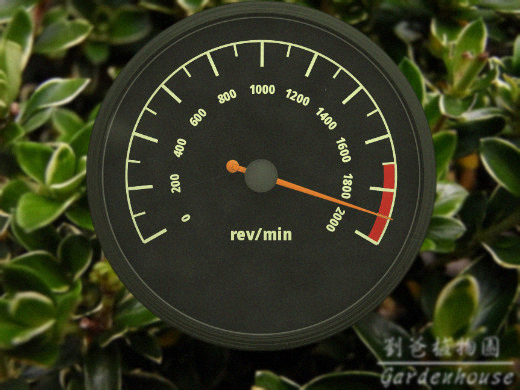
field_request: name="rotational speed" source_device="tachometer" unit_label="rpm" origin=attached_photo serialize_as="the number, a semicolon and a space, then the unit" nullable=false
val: 1900; rpm
